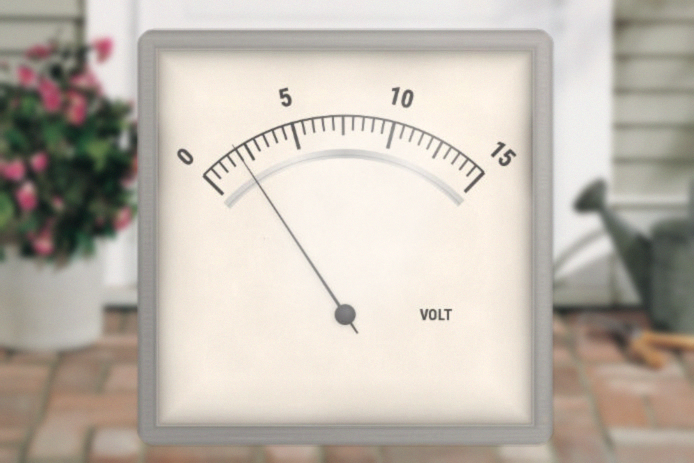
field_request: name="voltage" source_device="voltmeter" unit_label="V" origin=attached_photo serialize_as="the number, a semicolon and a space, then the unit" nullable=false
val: 2; V
